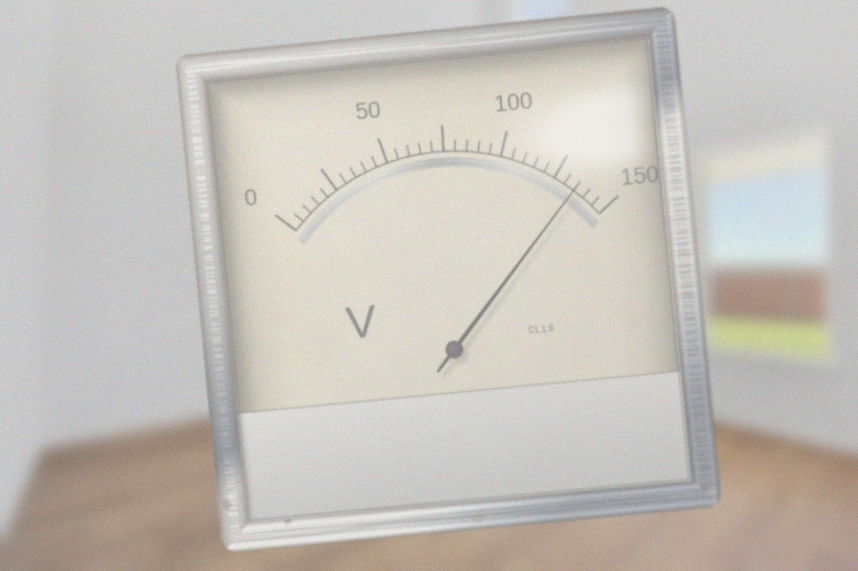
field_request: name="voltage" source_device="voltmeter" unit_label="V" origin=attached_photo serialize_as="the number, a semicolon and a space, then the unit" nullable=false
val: 135; V
